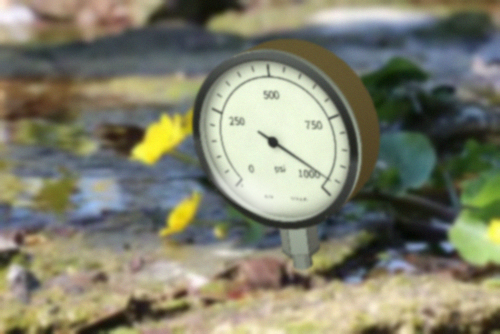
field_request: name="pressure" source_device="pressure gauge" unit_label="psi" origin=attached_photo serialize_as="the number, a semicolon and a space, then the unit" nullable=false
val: 950; psi
